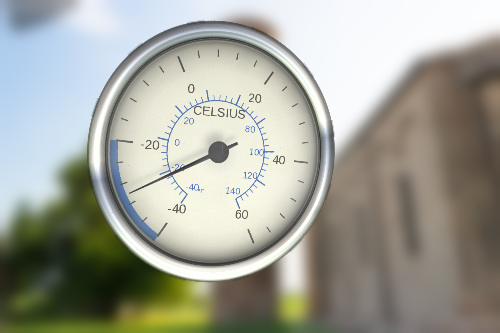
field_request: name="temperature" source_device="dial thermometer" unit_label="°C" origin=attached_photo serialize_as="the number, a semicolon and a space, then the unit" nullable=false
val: -30; °C
